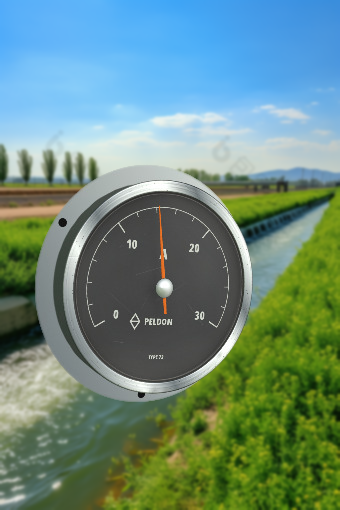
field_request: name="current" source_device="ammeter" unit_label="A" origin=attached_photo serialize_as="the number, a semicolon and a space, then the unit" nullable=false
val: 14; A
